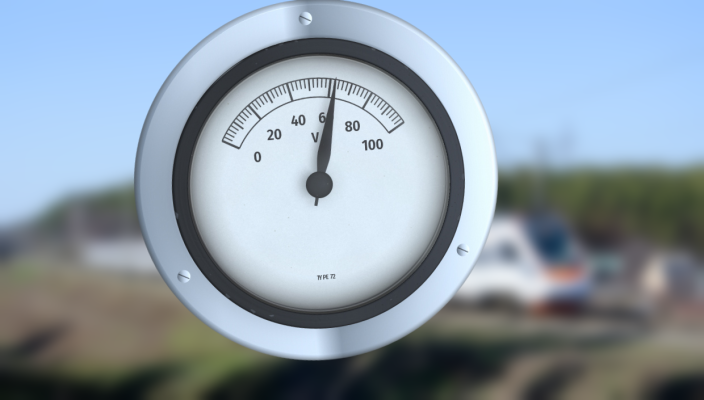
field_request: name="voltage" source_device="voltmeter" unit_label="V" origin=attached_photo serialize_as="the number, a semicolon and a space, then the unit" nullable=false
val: 62; V
